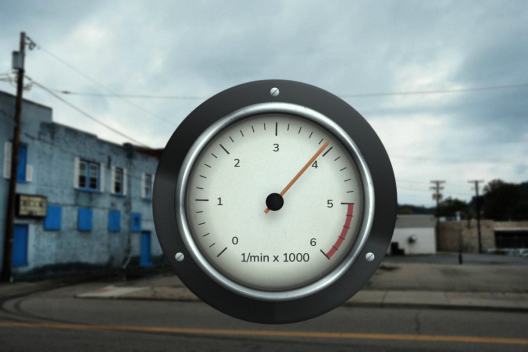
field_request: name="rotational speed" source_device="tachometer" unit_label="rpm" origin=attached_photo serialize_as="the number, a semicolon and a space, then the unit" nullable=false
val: 3900; rpm
